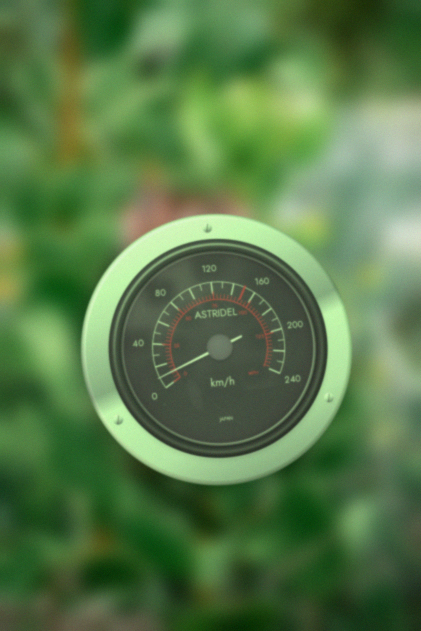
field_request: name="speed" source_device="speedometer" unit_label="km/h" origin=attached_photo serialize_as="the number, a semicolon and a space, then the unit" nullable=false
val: 10; km/h
